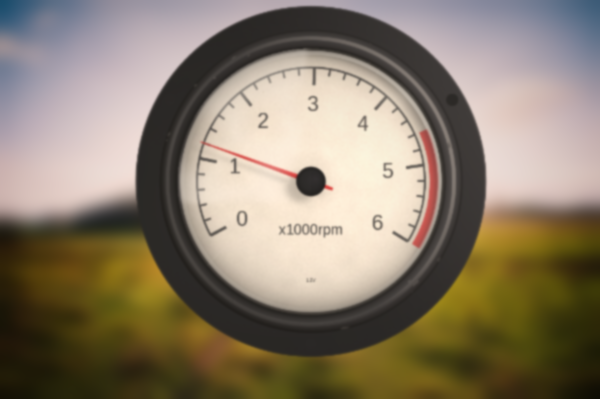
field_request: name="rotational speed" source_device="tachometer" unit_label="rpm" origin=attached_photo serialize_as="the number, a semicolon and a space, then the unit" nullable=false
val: 1200; rpm
